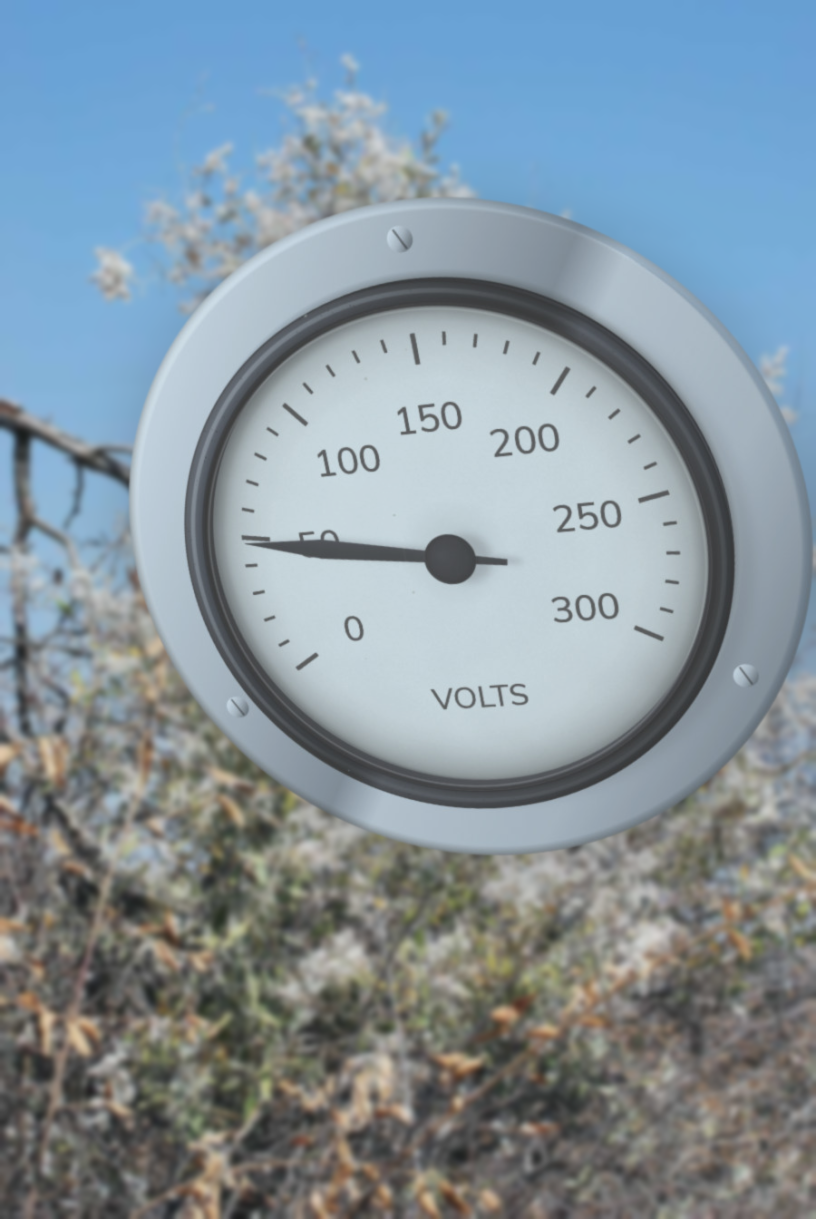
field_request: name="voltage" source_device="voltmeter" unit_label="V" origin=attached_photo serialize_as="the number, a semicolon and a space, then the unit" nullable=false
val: 50; V
